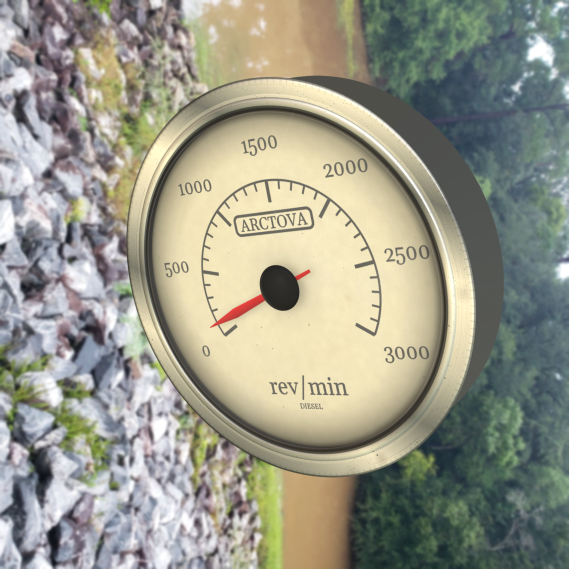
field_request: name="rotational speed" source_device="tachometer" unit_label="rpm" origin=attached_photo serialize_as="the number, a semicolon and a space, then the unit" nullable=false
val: 100; rpm
